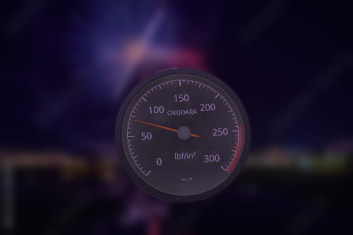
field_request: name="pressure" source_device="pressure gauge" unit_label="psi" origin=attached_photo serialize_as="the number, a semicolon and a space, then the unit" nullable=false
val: 70; psi
